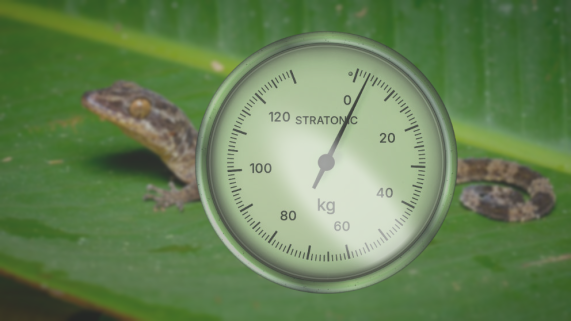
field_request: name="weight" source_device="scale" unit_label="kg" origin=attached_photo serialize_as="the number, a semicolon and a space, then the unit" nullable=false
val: 3; kg
